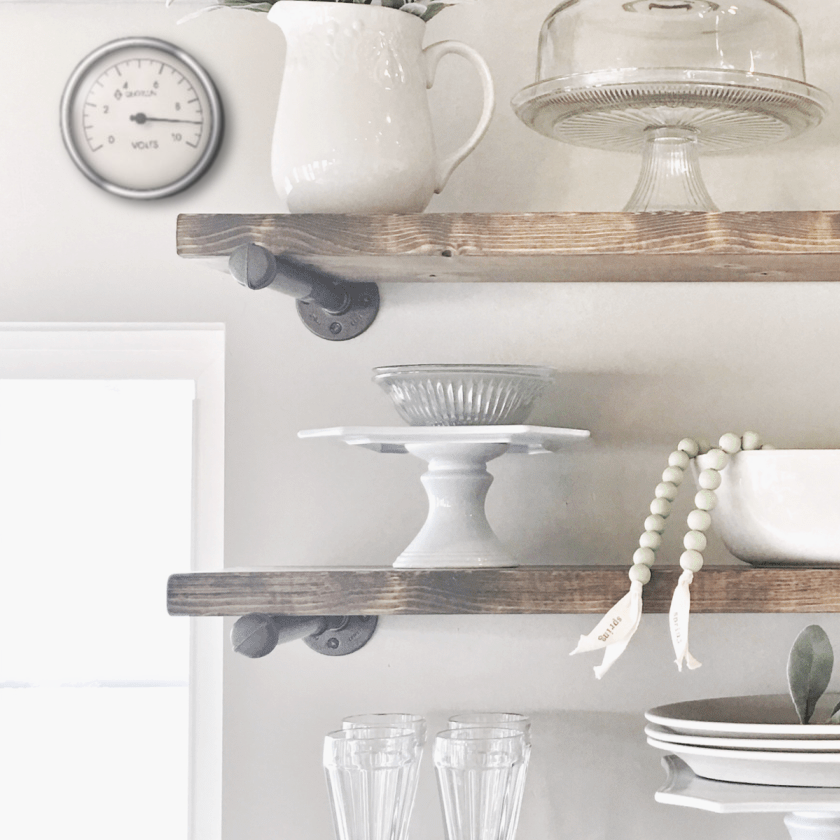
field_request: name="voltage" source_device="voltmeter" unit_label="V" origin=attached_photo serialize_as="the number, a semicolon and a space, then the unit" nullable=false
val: 9; V
